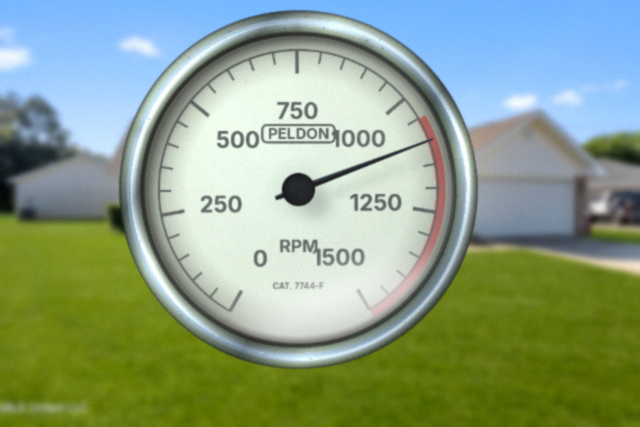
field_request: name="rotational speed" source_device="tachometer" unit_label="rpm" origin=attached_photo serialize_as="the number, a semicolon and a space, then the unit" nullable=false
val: 1100; rpm
